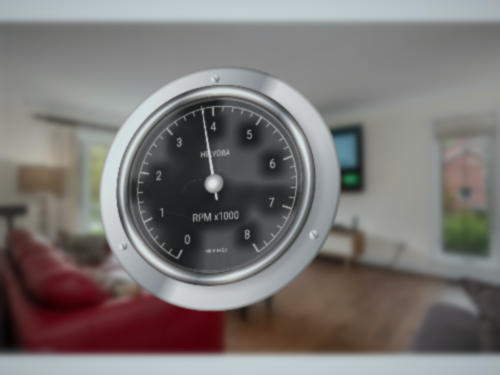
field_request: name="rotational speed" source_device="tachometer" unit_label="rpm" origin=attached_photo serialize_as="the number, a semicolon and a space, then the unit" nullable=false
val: 3800; rpm
